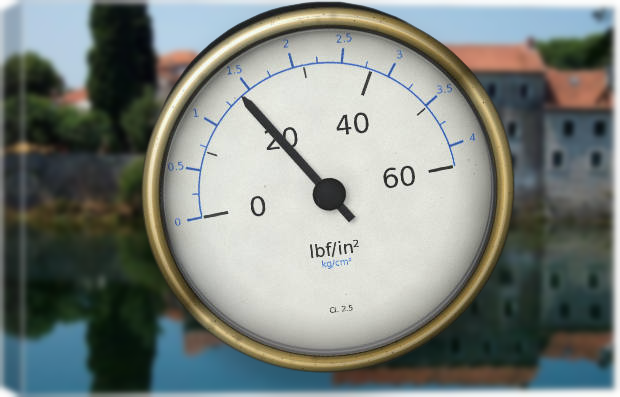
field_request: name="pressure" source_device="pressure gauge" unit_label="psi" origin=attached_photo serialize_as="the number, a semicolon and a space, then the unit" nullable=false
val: 20; psi
